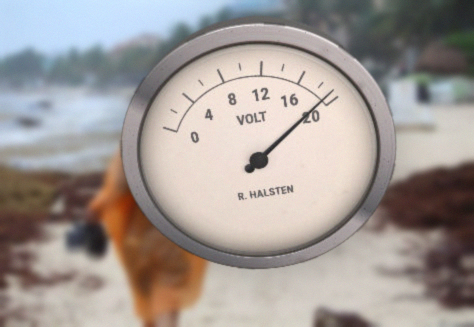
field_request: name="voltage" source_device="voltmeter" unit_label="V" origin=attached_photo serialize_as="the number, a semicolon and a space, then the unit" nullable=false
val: 19; V
